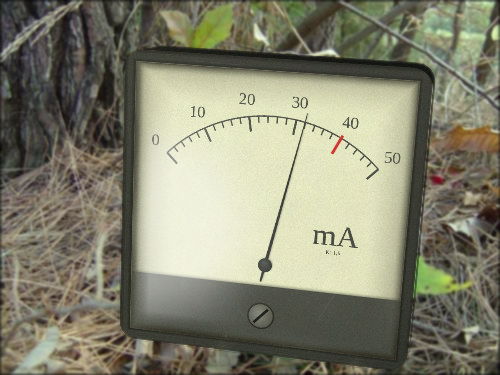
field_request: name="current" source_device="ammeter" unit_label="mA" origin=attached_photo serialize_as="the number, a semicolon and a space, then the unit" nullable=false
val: 32; mA
